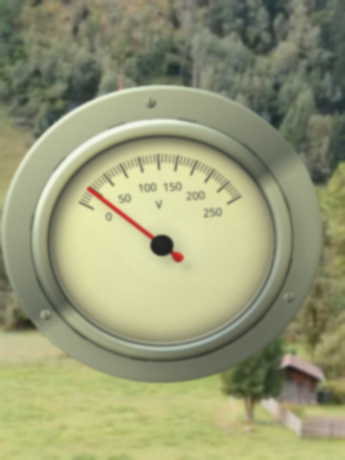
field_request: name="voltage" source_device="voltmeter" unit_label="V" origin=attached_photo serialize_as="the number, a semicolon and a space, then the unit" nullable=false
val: 25; V
